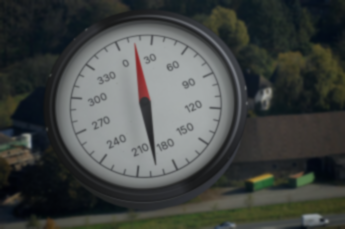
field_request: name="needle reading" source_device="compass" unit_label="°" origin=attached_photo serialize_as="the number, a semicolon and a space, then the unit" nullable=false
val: 15; °
